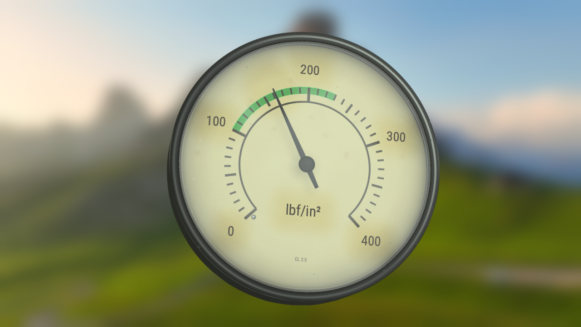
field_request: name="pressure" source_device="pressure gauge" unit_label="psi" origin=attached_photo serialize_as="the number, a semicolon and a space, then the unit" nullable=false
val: 160; psi
